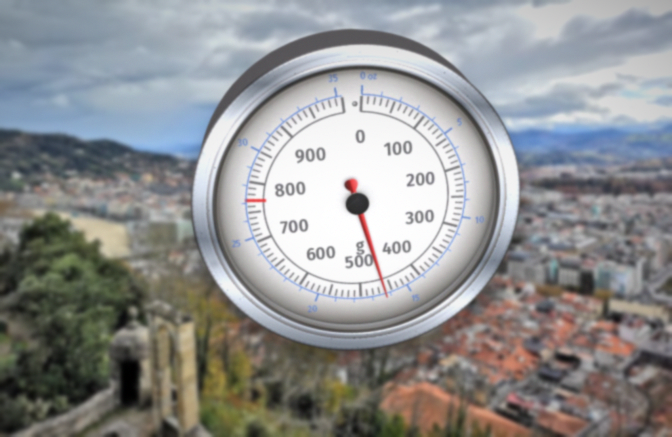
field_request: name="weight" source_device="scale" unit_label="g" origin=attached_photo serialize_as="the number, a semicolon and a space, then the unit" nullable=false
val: 460; g
